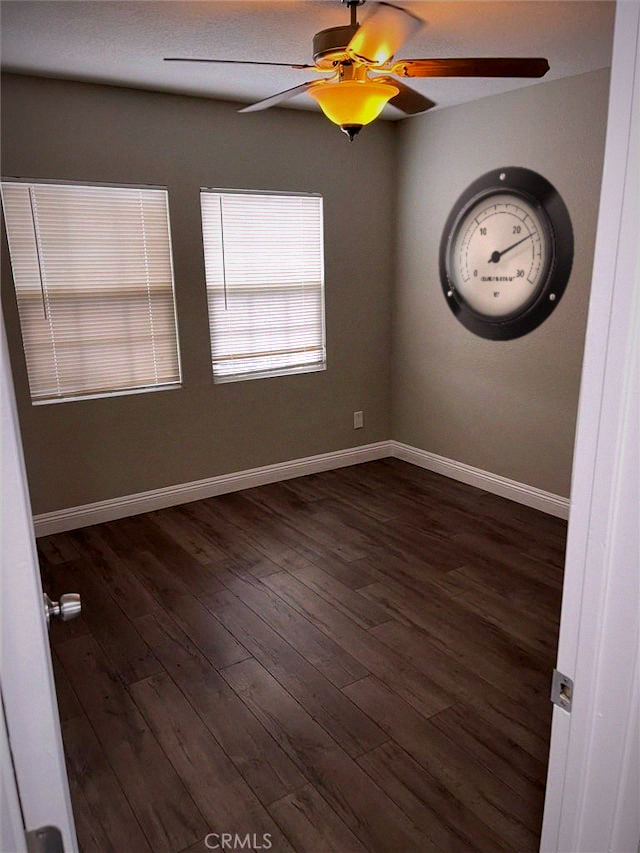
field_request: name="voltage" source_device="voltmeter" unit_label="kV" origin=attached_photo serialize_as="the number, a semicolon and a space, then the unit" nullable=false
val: 23; kV
